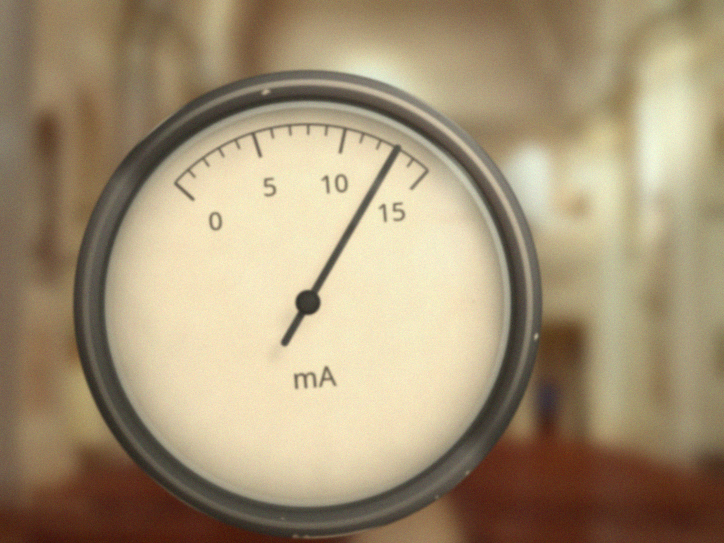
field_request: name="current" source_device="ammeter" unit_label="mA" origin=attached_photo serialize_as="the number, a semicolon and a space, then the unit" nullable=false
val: 13; mA
